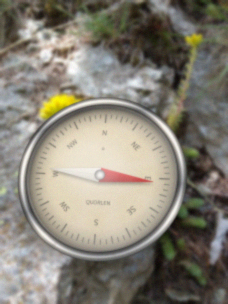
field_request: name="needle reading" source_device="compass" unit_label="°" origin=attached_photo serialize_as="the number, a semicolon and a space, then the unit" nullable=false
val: 95; °
